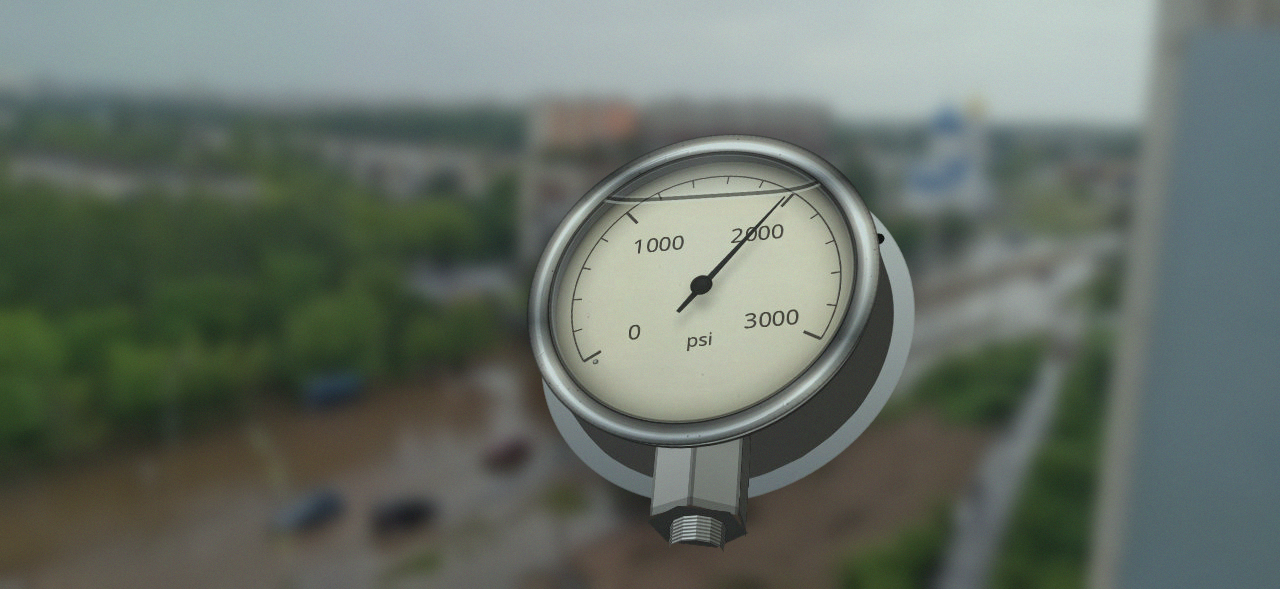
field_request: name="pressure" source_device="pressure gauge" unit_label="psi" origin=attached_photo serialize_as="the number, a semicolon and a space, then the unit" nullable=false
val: 2000; psi
